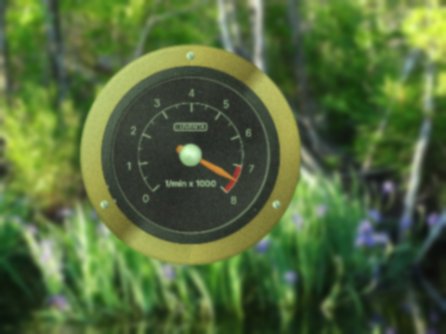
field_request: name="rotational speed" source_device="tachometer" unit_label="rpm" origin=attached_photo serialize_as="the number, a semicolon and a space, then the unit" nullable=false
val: 7500; rpm
